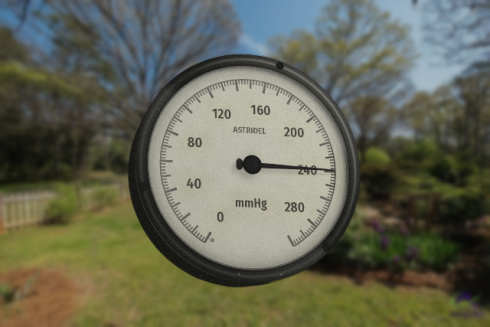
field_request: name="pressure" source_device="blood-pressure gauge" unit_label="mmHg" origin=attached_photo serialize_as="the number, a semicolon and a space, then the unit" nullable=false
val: 240; mmHg
